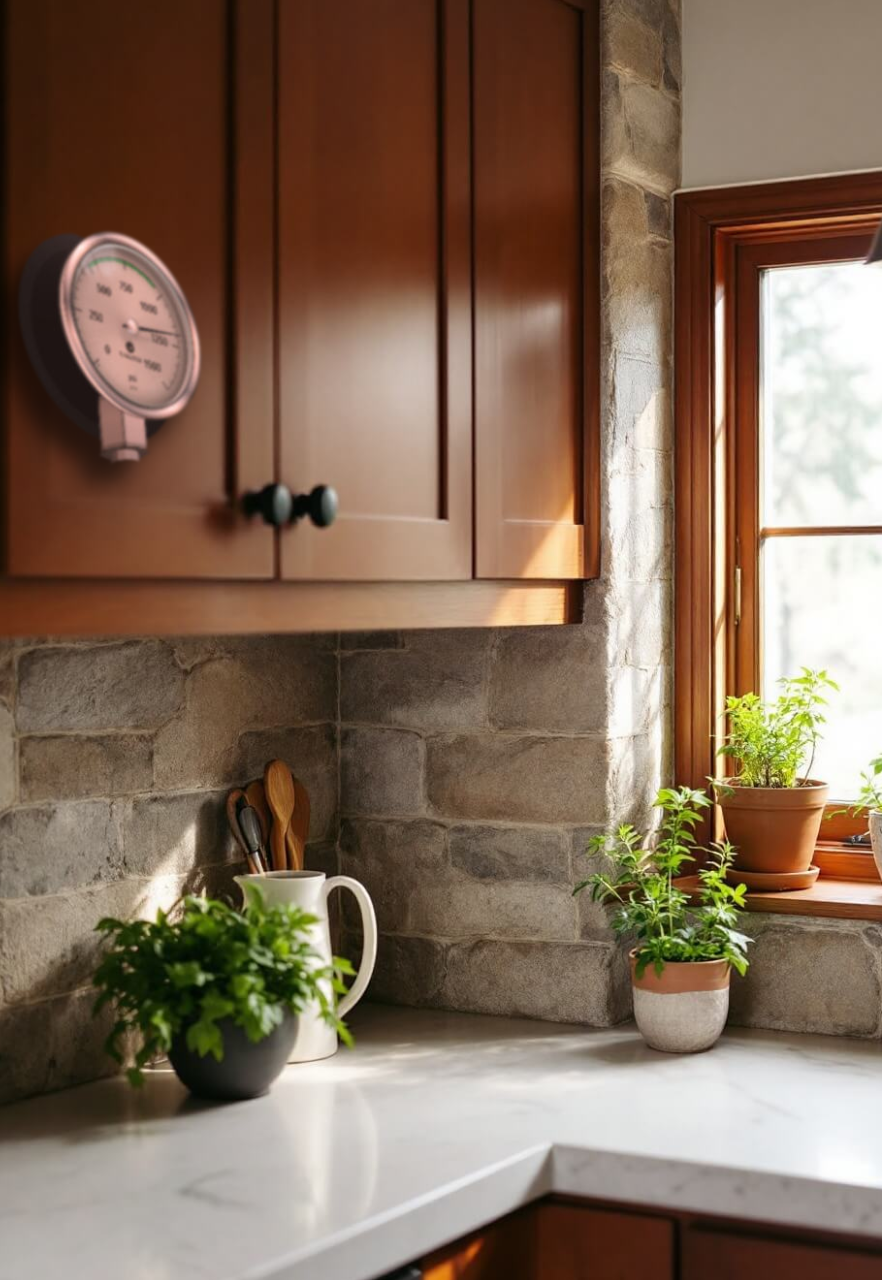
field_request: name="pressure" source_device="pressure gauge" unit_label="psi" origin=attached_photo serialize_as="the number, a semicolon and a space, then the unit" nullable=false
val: 1200; psi
